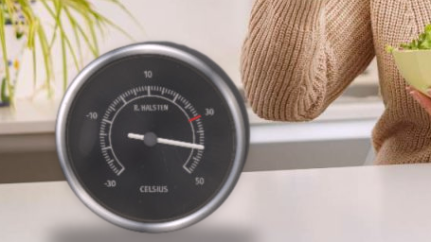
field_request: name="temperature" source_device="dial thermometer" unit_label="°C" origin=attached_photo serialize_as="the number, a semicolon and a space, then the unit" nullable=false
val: 40; °C
